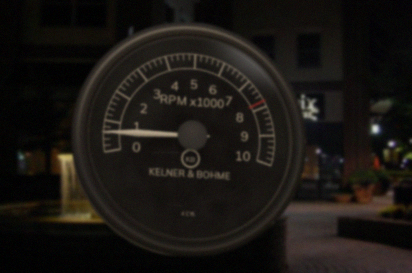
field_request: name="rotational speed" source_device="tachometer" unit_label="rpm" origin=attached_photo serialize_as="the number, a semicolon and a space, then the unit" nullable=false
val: 600; rpm
